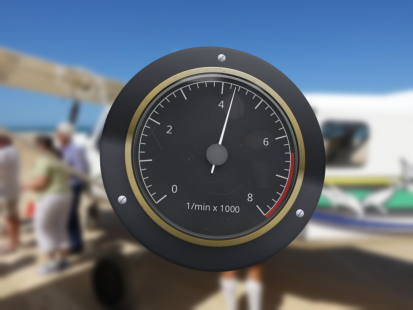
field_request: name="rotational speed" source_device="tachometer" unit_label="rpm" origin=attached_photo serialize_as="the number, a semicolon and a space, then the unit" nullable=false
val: 4300; rpm
